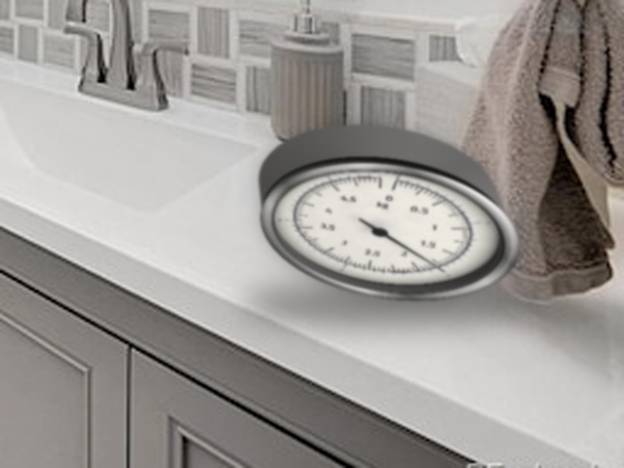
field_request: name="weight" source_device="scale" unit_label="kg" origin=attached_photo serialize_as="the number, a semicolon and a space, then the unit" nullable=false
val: 1.75; kg
